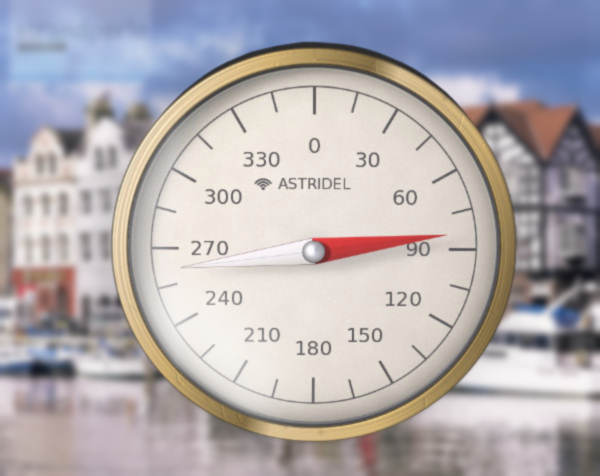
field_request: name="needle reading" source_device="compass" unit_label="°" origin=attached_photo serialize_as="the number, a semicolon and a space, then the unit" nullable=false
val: 82.5; °
